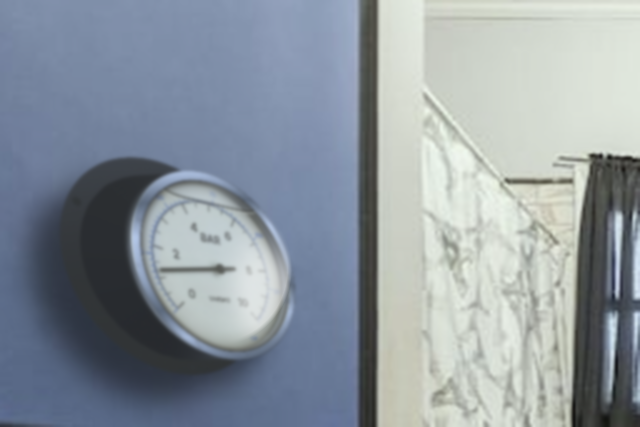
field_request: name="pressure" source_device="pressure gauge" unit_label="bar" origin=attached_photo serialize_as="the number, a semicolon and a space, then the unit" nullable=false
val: 1.25; bar
